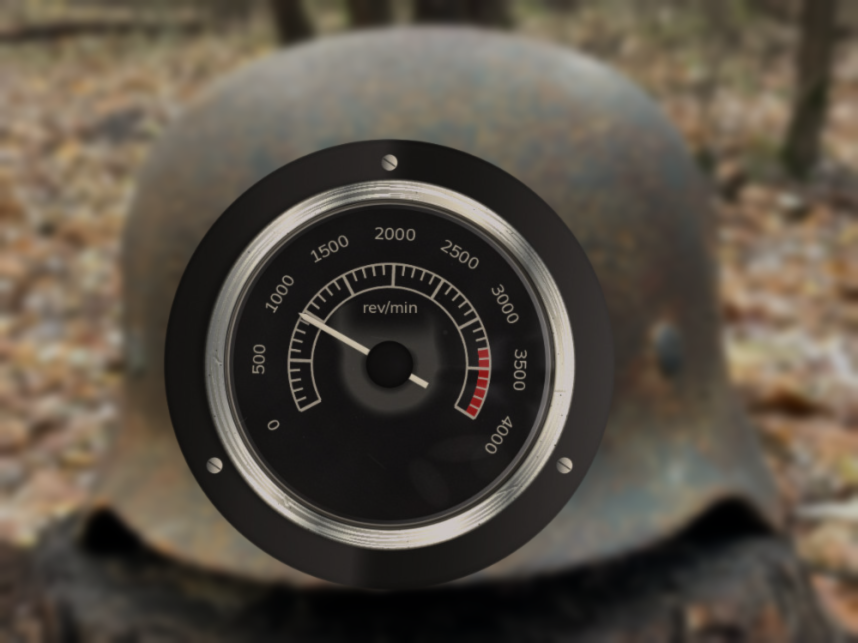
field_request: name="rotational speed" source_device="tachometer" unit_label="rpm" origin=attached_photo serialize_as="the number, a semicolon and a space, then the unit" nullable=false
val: 950; rpm
